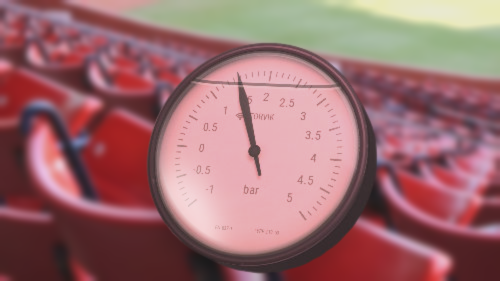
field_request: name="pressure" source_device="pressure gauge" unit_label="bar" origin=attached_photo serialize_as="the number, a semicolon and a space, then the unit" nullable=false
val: 1.5; bar
